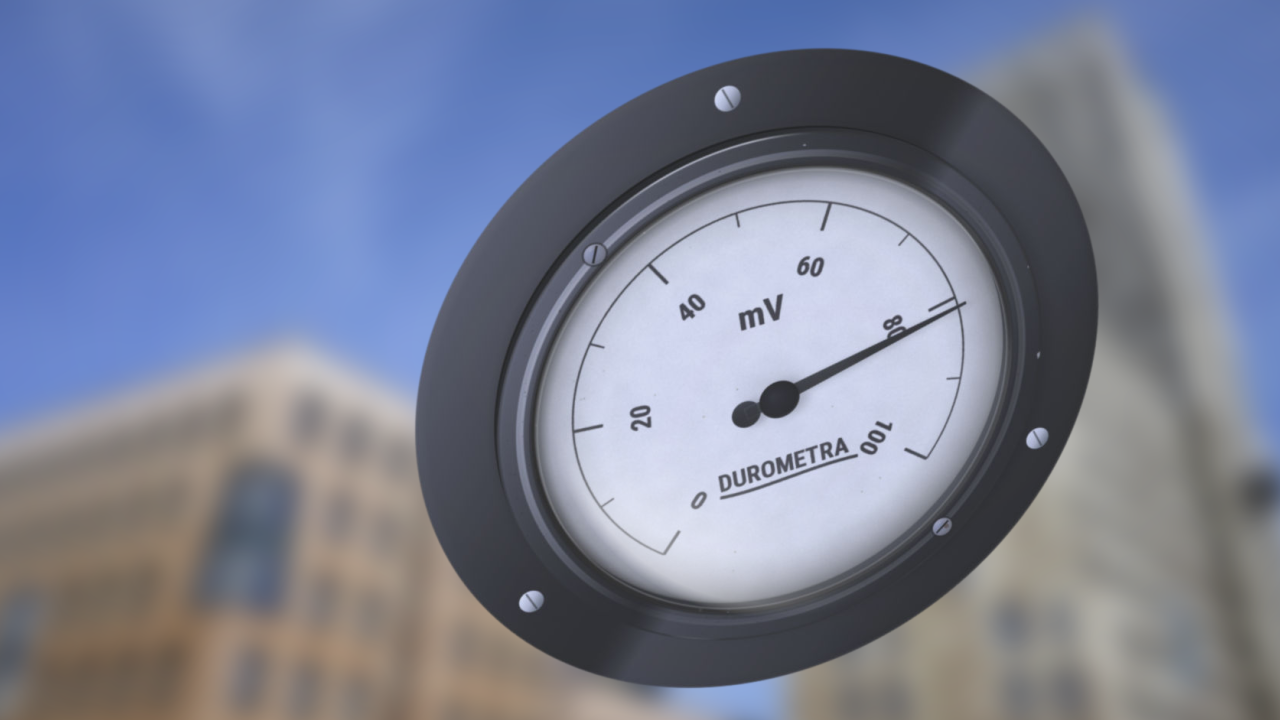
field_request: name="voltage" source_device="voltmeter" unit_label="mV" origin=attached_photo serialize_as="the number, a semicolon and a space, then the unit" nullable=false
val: 80; mV
